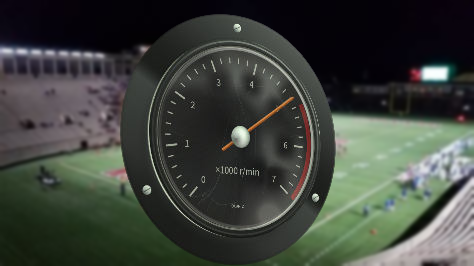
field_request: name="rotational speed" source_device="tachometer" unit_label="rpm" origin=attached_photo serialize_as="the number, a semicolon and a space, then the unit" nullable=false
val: 5000; rpm
